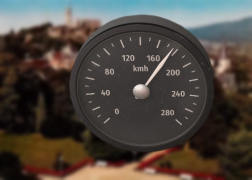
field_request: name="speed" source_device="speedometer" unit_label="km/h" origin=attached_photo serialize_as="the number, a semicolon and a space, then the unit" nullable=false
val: 175; km/h
